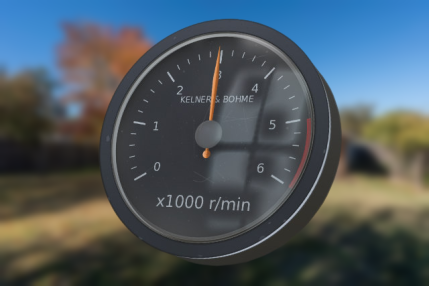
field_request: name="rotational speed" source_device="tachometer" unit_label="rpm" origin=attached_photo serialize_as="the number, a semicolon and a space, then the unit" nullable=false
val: 3000; rpm
